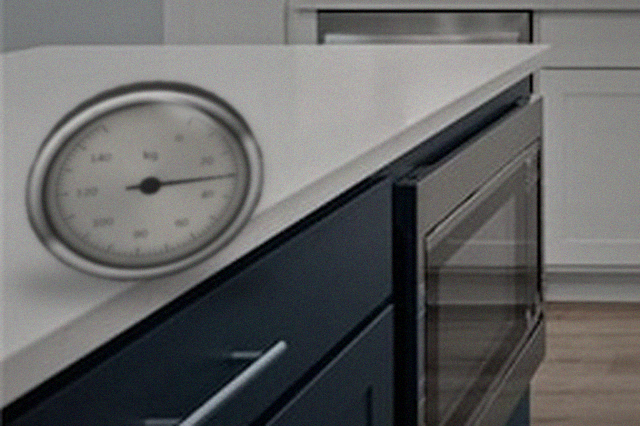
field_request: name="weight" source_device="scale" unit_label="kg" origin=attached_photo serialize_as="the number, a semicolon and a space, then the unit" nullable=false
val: 30; kg
